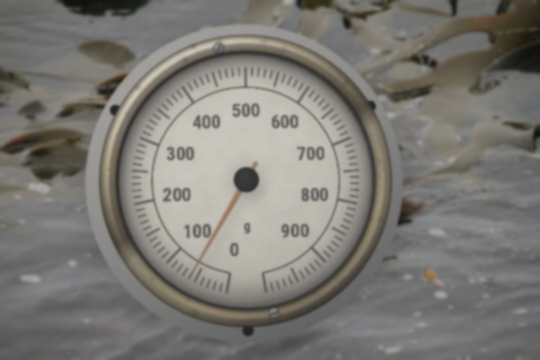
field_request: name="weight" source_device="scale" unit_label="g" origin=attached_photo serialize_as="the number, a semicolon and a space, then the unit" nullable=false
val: 60; g
